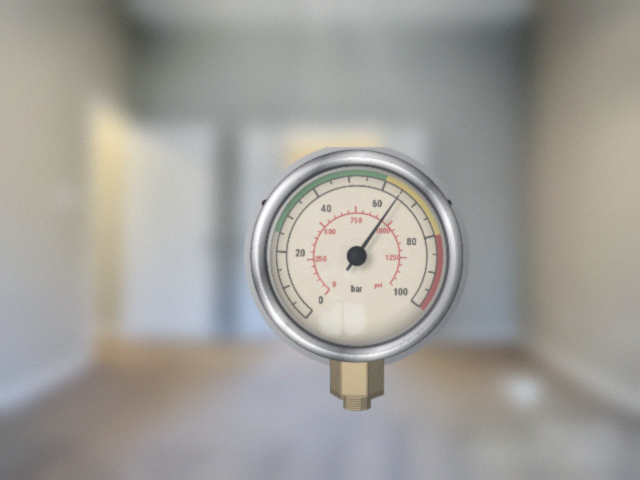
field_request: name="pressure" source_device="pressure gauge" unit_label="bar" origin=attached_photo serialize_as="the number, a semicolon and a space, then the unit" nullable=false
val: 65; bar
